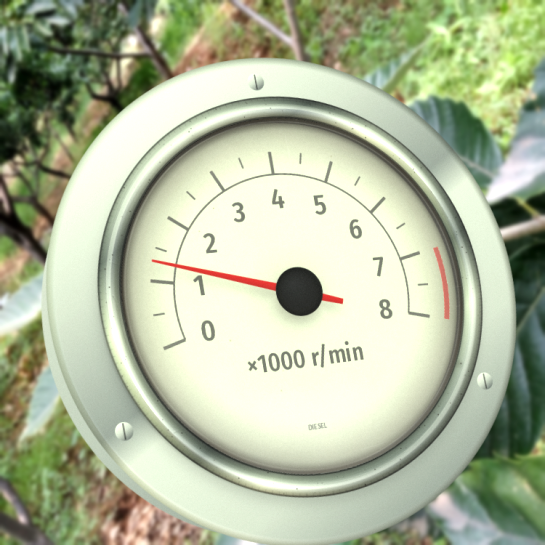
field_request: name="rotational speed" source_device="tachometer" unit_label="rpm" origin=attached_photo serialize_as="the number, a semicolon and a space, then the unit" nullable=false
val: 1250; rpm
